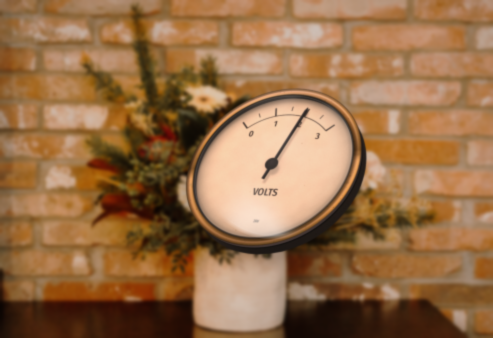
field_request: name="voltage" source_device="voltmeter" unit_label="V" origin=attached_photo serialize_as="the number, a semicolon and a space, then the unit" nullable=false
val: 2; V
